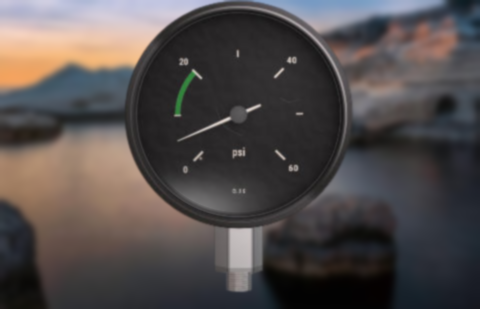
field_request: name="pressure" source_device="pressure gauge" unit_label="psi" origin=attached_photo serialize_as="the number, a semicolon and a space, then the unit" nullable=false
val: 5; psi
